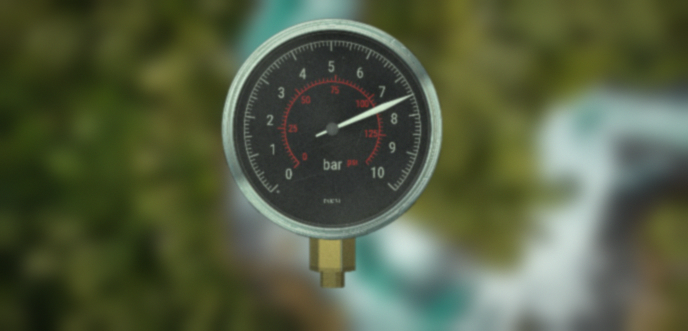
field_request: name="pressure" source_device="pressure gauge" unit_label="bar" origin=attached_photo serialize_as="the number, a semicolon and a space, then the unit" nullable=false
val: 7.5; bar
